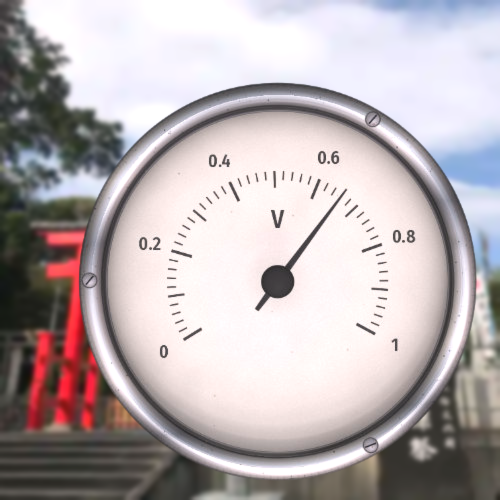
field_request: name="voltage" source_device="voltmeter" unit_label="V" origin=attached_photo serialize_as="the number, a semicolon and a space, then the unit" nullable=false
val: 0.66; V
